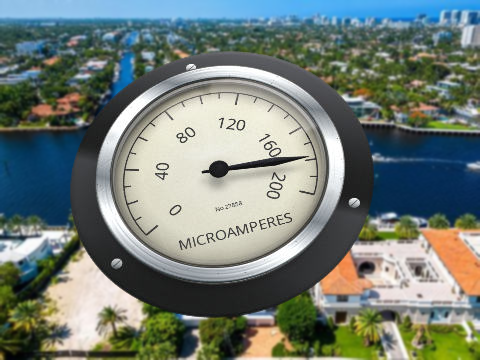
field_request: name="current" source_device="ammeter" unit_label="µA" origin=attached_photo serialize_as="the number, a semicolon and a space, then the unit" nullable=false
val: 180; µA
